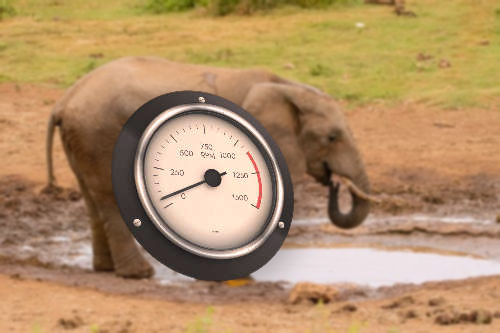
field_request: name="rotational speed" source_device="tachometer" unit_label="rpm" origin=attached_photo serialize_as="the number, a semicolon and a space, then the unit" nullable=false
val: 50; rpm
